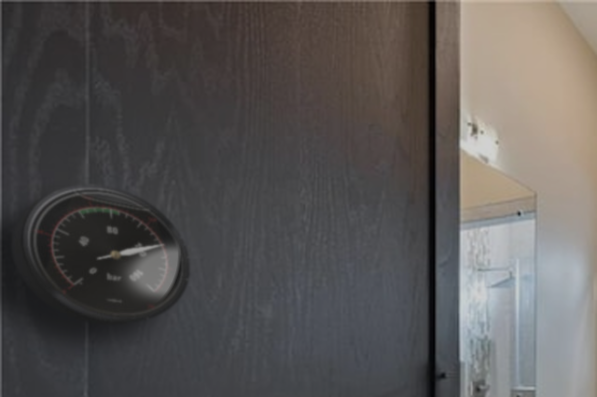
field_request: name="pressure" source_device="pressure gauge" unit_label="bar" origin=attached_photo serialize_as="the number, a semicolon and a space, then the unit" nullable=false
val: 120; bar
